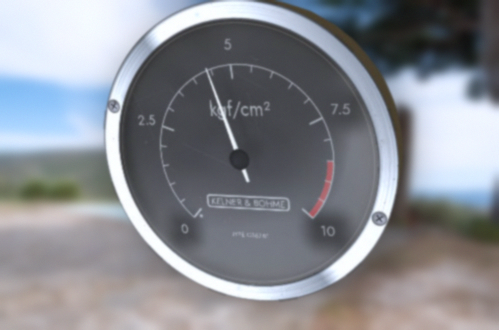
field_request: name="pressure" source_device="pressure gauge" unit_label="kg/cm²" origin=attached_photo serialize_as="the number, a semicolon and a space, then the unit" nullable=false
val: 4.5; kg/cm²
